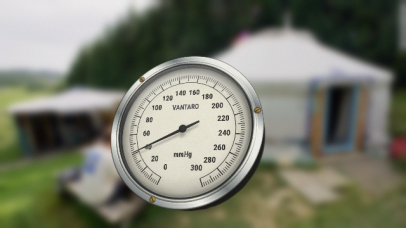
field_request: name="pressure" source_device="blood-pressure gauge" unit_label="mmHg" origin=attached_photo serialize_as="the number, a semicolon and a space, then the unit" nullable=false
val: 40; mmHg
